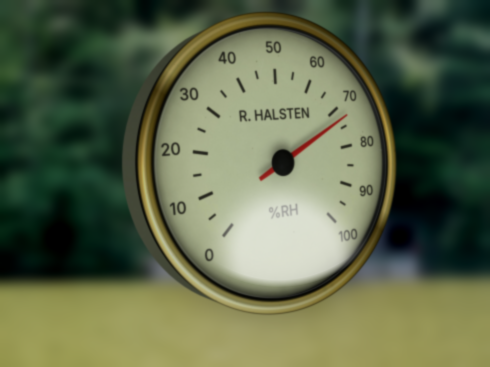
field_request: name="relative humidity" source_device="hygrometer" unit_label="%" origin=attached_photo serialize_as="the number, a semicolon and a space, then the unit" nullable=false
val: 72.5; %
